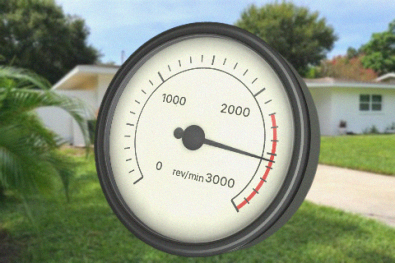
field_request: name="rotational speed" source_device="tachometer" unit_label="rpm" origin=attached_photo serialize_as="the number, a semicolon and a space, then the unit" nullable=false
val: 2550; rpm
